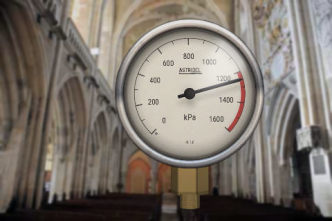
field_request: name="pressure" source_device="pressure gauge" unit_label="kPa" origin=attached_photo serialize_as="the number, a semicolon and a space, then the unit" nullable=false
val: 1250; kPa
